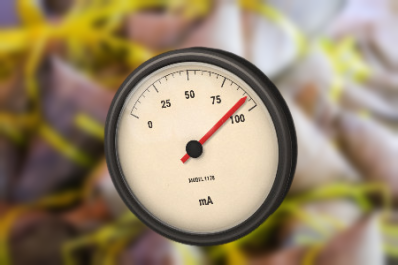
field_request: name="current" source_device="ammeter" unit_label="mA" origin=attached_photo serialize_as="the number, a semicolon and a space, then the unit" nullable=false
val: 92.5; mA
